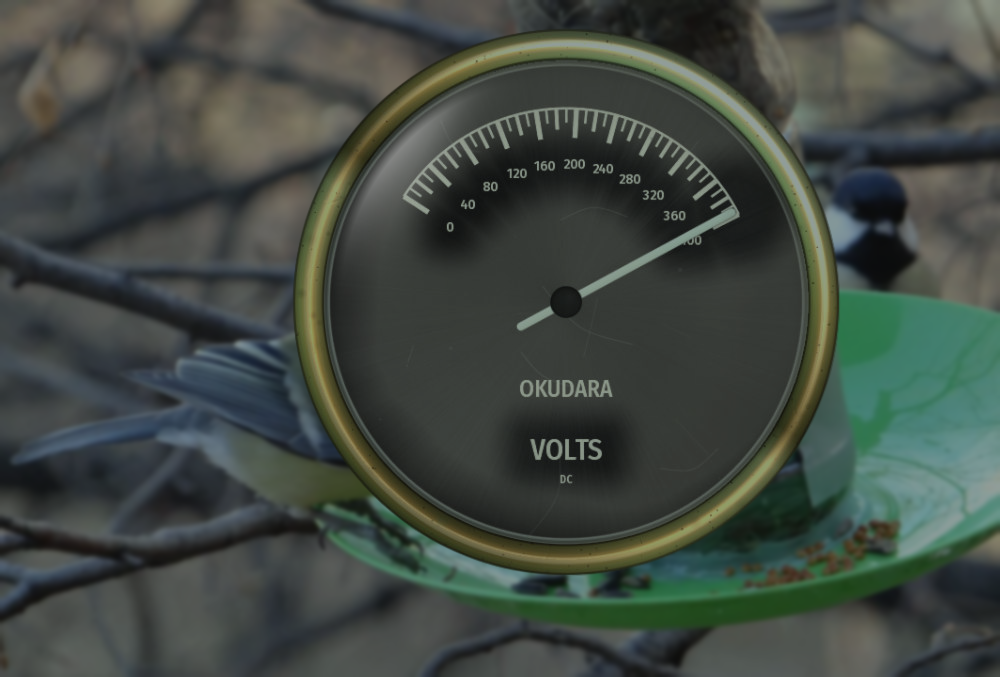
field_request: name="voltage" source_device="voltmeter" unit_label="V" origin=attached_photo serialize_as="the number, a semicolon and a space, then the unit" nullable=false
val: 395; V
